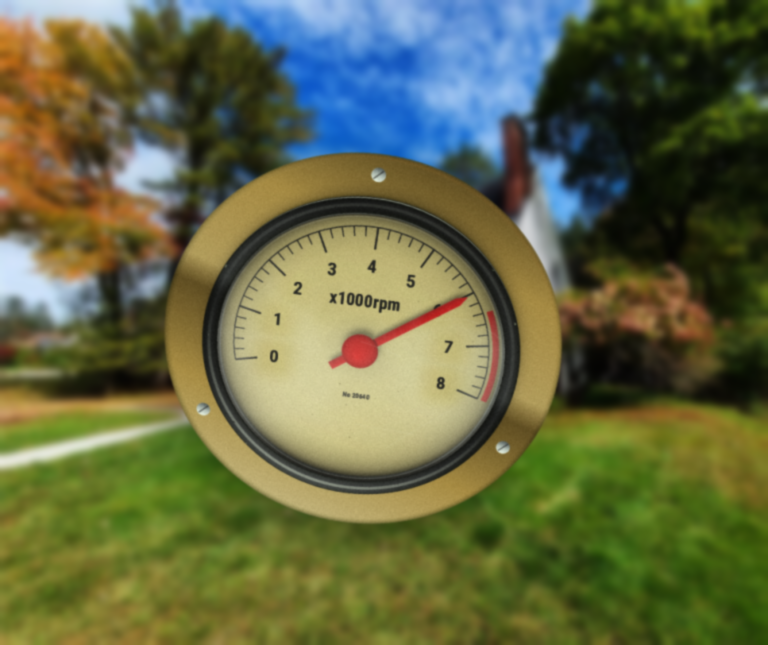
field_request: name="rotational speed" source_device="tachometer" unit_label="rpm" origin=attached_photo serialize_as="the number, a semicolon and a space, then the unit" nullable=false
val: 6000; rpm
